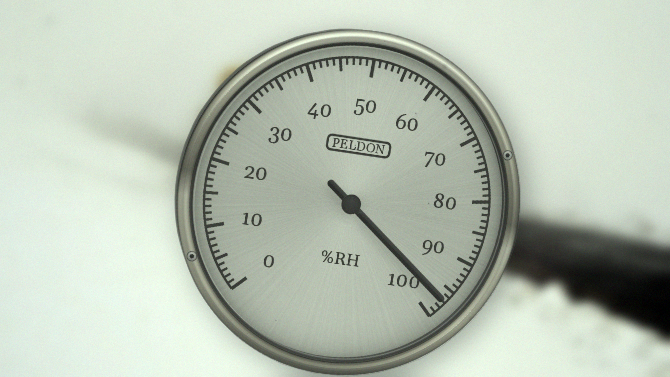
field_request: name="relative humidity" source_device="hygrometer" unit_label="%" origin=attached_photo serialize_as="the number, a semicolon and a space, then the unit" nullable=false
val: 97; %
